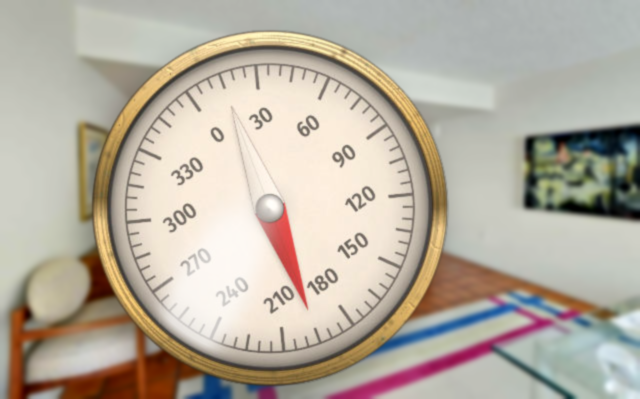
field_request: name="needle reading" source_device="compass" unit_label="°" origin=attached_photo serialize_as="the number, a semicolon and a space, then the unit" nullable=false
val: 195; °
